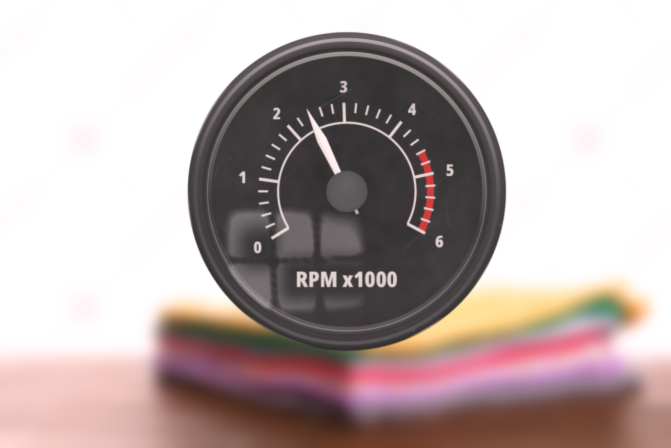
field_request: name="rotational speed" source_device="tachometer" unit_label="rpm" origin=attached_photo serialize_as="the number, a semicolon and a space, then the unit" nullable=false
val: 2400; rpm
